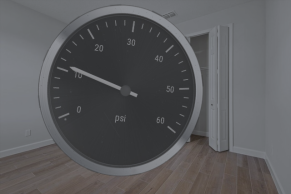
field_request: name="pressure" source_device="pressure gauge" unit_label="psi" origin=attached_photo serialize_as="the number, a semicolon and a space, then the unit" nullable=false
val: 11; psi
